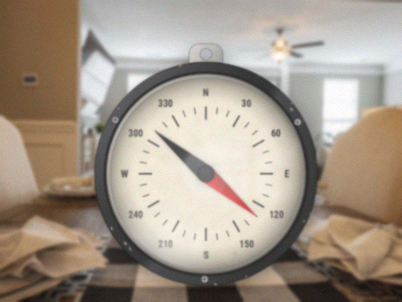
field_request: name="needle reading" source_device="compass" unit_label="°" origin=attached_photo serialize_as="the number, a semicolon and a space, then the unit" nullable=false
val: 130; °
